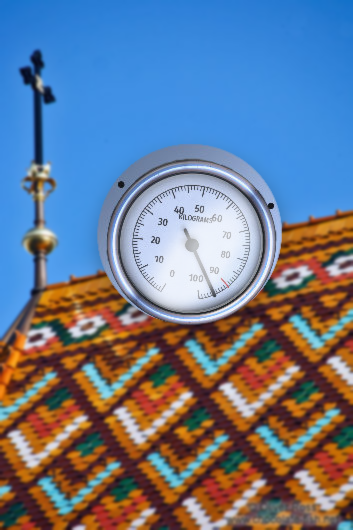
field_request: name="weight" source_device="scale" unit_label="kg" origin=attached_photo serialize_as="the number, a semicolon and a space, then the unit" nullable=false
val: 95; kg
